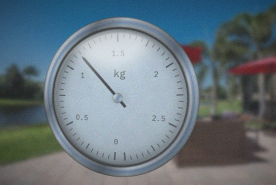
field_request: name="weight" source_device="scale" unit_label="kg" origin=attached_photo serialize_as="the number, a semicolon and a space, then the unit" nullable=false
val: 1.15; kg
